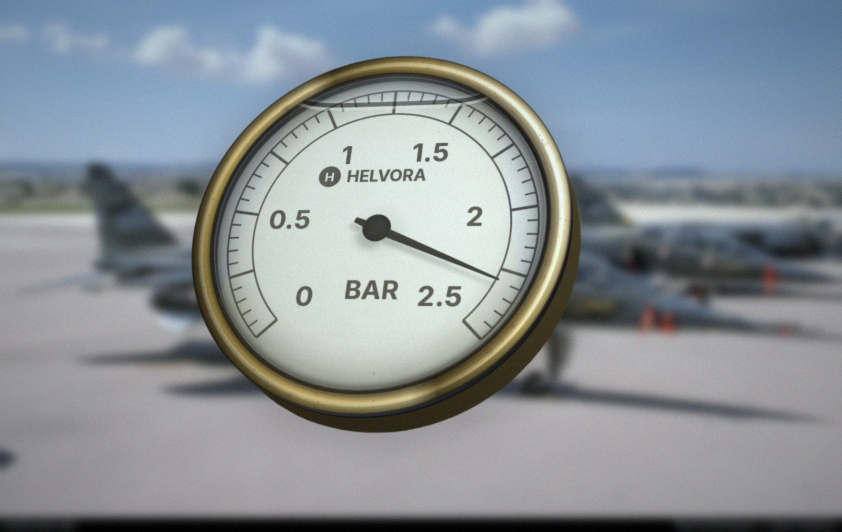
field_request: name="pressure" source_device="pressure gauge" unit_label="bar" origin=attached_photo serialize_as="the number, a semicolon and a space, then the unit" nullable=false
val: 2.3; bar
